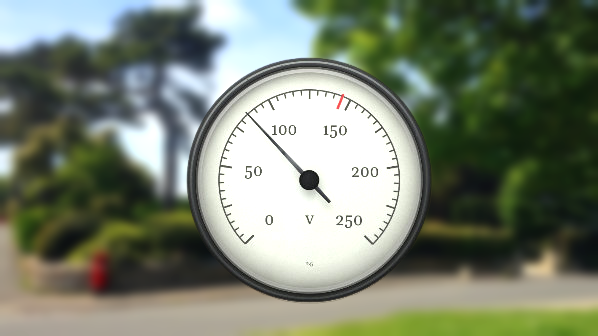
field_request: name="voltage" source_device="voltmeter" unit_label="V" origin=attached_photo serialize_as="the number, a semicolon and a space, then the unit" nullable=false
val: 85; V
